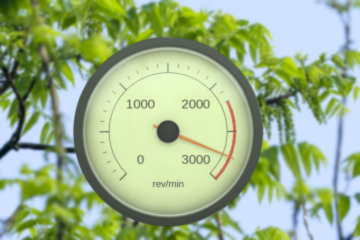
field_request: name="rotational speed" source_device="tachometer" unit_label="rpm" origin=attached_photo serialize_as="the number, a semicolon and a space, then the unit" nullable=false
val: 2750; rpm
